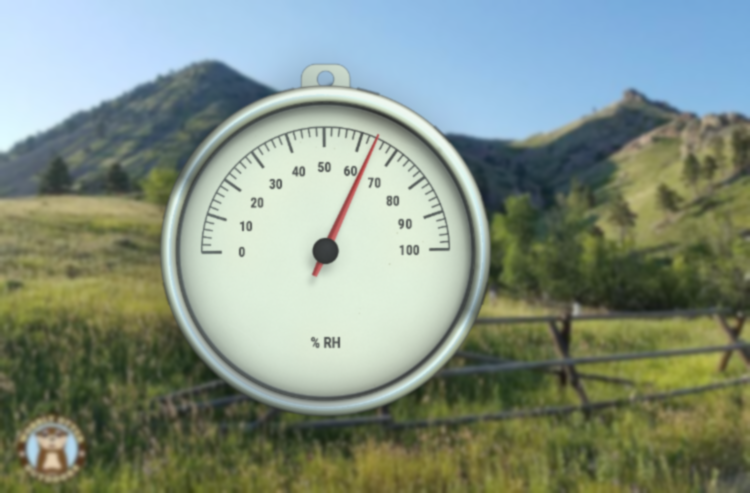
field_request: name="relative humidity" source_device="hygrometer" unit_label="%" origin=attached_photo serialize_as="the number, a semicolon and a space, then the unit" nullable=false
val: 64; %
